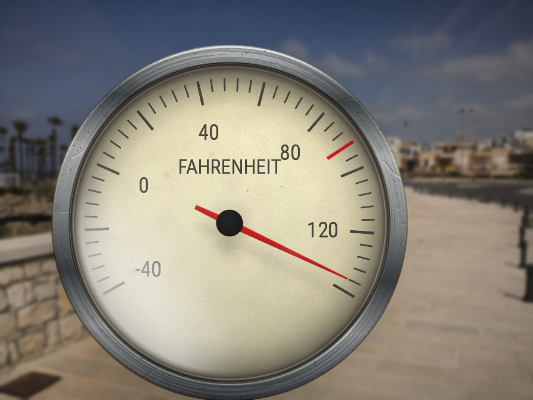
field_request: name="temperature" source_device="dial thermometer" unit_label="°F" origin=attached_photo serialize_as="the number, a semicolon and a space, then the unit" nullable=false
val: 136; °F
